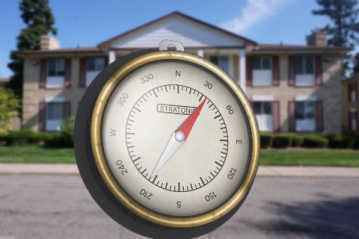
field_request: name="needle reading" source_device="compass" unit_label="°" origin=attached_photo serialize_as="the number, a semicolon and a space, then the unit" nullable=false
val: 35; °
